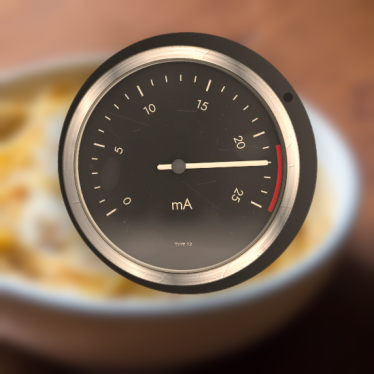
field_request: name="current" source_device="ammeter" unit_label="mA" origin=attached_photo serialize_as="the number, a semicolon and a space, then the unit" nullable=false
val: 22; mA
